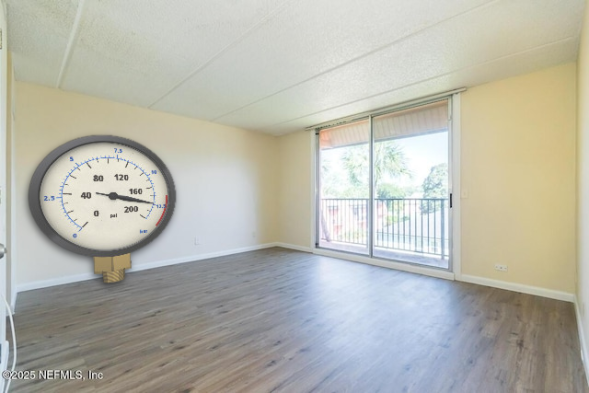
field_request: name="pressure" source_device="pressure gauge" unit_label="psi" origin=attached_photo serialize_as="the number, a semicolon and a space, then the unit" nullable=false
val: 180; psi
